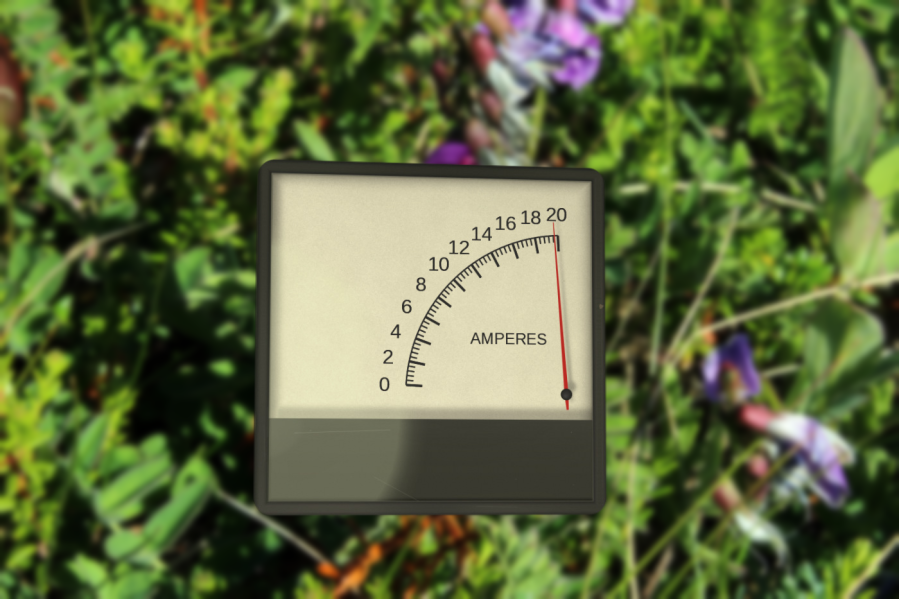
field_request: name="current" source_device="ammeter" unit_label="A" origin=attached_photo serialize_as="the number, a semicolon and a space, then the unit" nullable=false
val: 19.6; A
